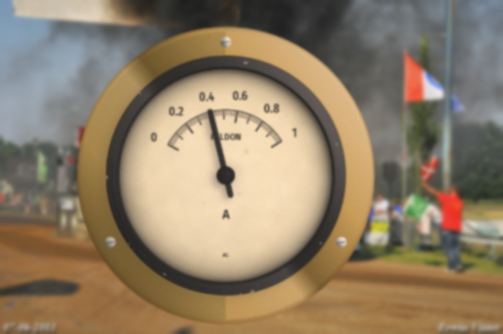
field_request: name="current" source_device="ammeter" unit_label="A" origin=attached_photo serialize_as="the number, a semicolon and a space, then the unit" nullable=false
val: 0.4; A
